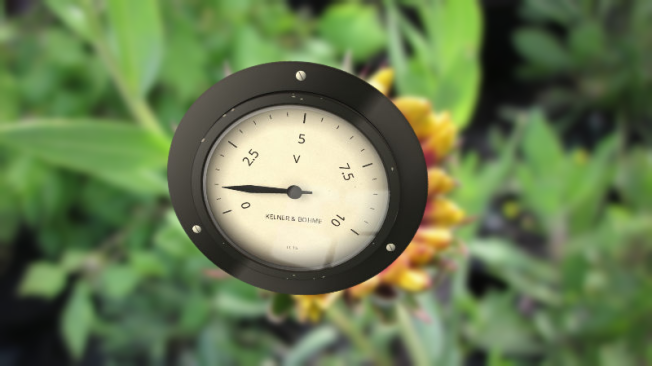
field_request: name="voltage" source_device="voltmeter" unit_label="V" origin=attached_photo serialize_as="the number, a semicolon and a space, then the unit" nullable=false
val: 1; V
